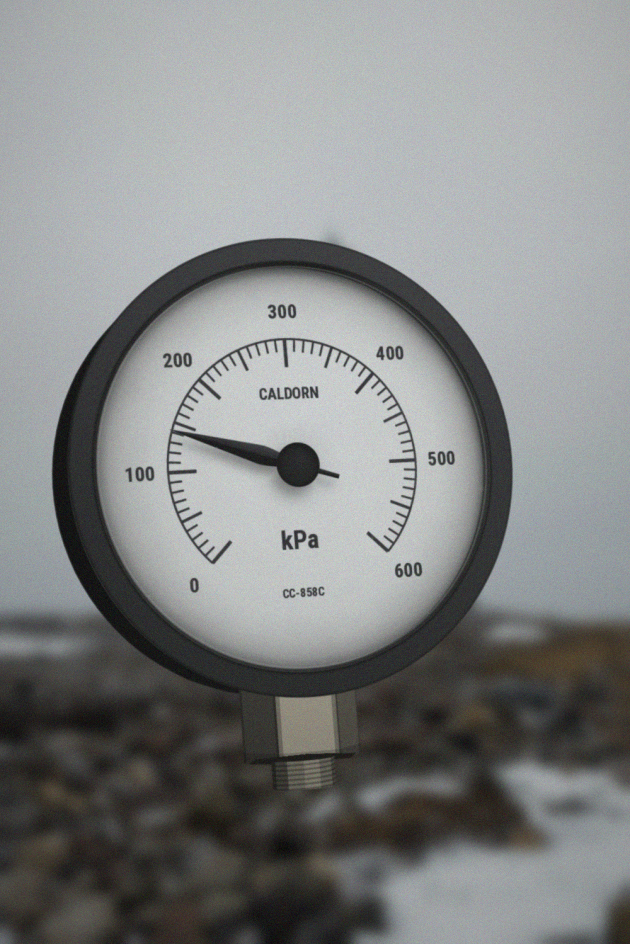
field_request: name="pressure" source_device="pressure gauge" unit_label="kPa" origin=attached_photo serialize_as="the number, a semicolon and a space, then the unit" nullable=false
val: 140; kPa
